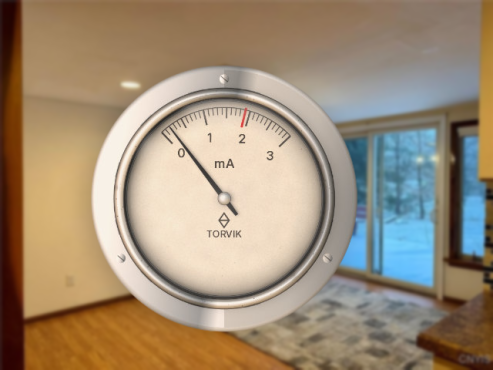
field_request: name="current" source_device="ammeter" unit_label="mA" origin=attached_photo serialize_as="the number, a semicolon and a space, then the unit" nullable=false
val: 0.2; mA
